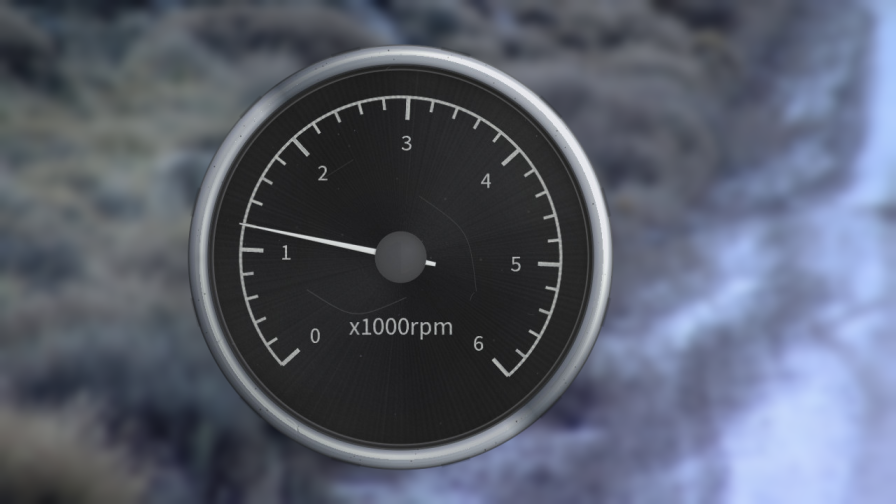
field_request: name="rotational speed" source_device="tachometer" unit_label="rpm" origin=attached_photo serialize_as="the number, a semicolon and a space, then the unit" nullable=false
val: 1200; rpm
